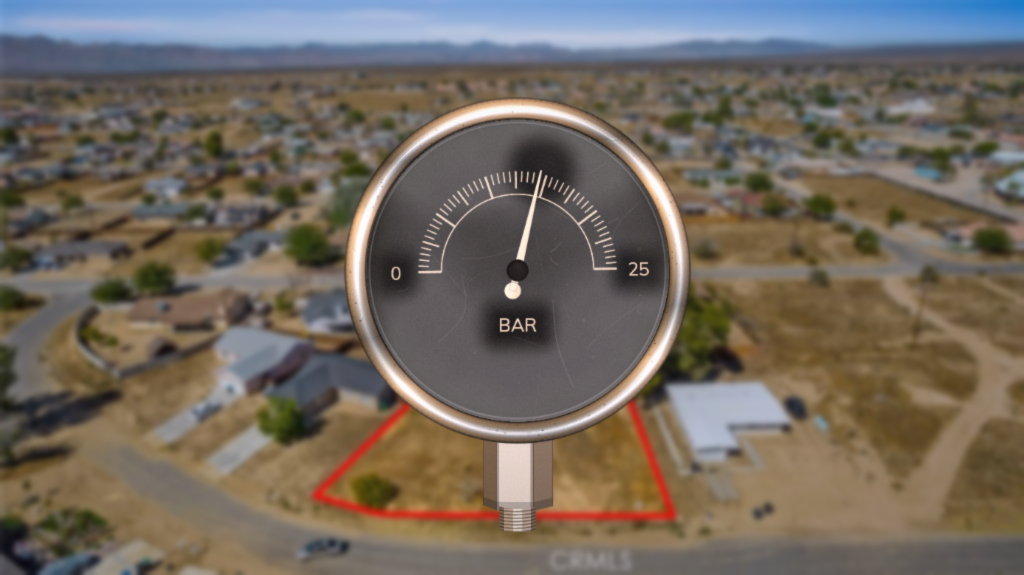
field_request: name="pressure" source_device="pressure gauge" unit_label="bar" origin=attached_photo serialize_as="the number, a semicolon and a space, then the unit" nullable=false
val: 14.5; bar
